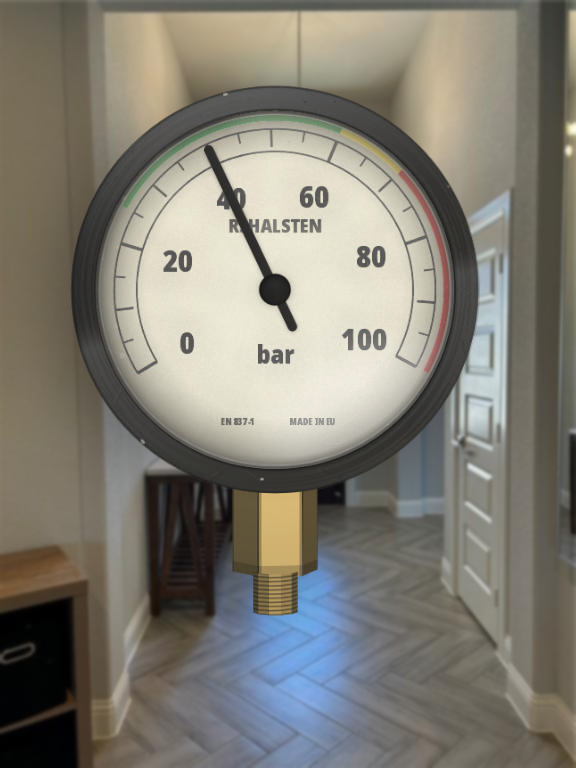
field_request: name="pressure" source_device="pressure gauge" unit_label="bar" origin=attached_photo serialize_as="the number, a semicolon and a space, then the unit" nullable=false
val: 40; bar
